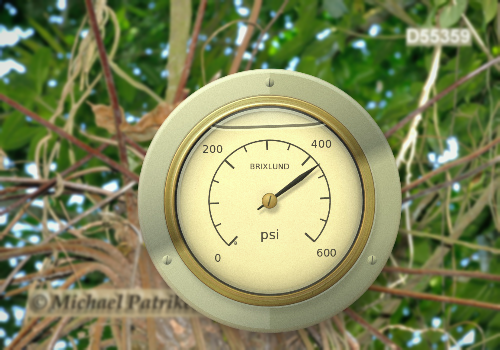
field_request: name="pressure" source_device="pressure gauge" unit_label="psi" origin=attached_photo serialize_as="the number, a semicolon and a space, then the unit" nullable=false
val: 425; psi
